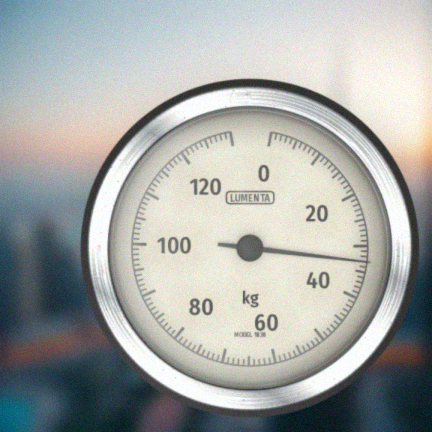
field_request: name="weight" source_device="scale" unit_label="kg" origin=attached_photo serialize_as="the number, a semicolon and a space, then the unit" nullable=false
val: 33; kg
